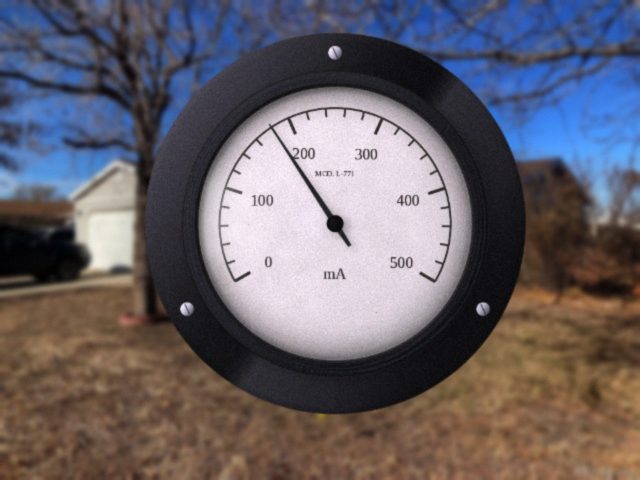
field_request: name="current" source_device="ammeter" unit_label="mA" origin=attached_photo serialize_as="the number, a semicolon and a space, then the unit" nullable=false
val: 180; mA
